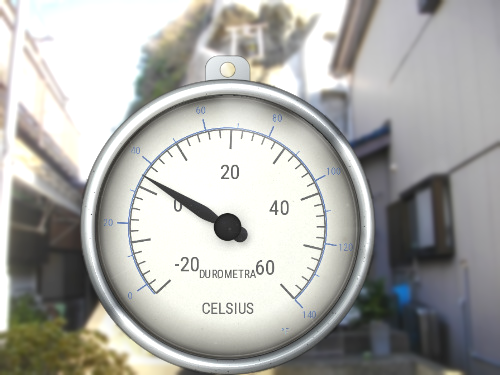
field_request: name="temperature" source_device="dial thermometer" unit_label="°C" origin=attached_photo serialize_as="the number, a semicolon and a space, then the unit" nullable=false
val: 2; °C
